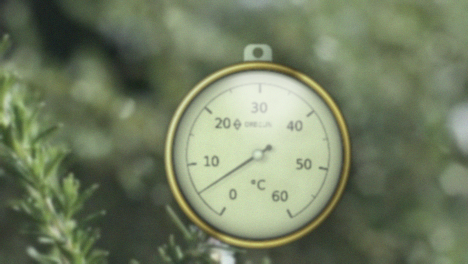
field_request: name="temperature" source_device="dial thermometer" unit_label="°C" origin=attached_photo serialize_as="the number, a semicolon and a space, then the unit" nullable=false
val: 5; °C
